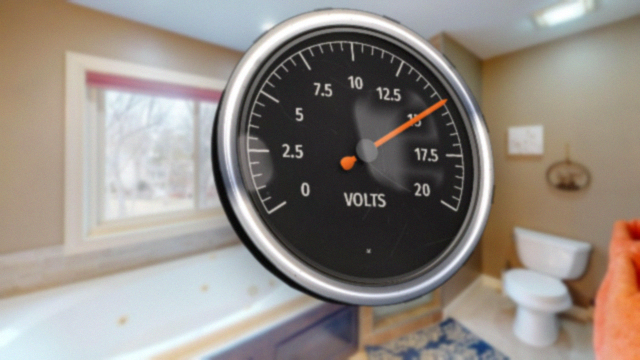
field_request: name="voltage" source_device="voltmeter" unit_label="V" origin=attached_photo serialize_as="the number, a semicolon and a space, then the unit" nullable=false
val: 15; V
